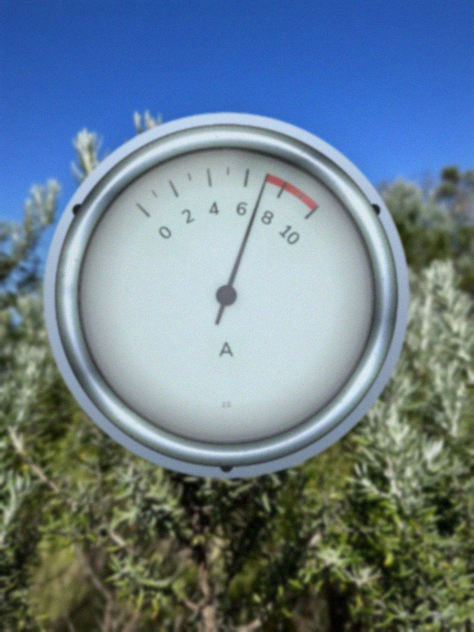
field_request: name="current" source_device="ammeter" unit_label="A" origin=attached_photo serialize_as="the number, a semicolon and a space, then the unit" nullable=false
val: 7; A
